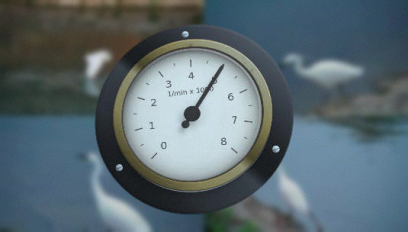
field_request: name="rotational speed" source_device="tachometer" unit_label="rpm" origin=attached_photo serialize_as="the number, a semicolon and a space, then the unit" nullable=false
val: 5000; rpm
